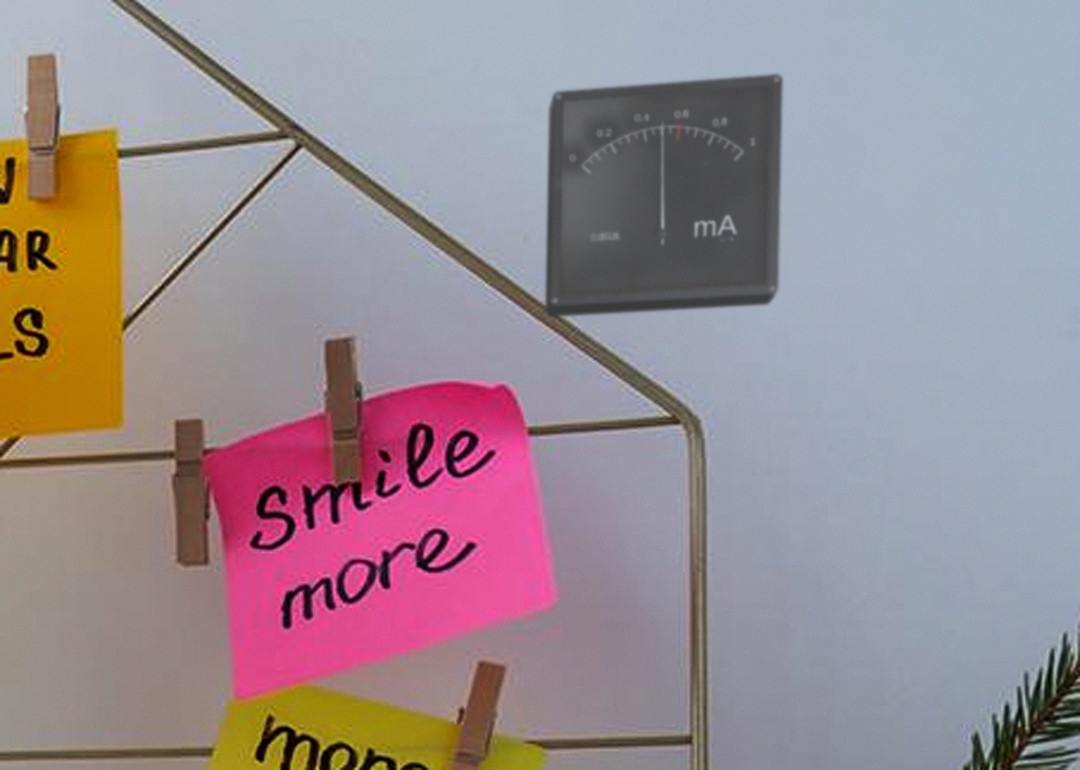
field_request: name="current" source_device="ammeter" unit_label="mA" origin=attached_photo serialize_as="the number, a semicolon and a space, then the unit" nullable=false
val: 0.5; mA
